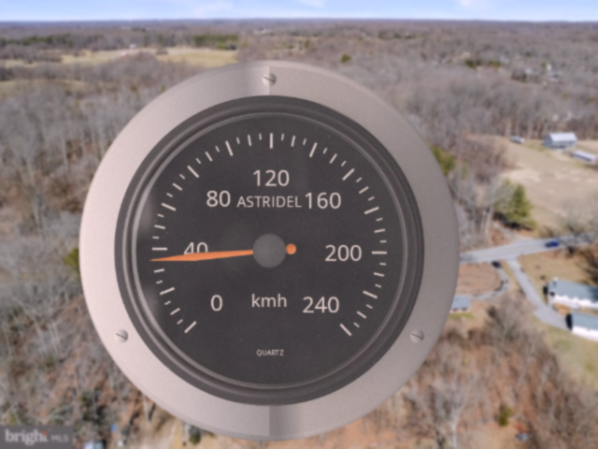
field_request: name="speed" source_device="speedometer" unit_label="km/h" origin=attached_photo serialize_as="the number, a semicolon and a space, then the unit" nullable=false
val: 35; km/h
